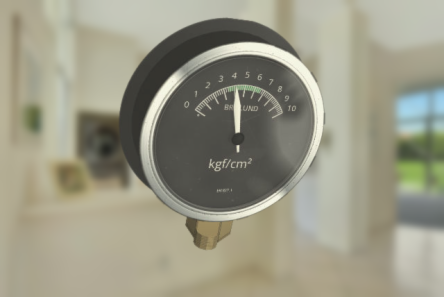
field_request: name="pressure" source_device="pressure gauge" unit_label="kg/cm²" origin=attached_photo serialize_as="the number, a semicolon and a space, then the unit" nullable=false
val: 4; kg/cm²
